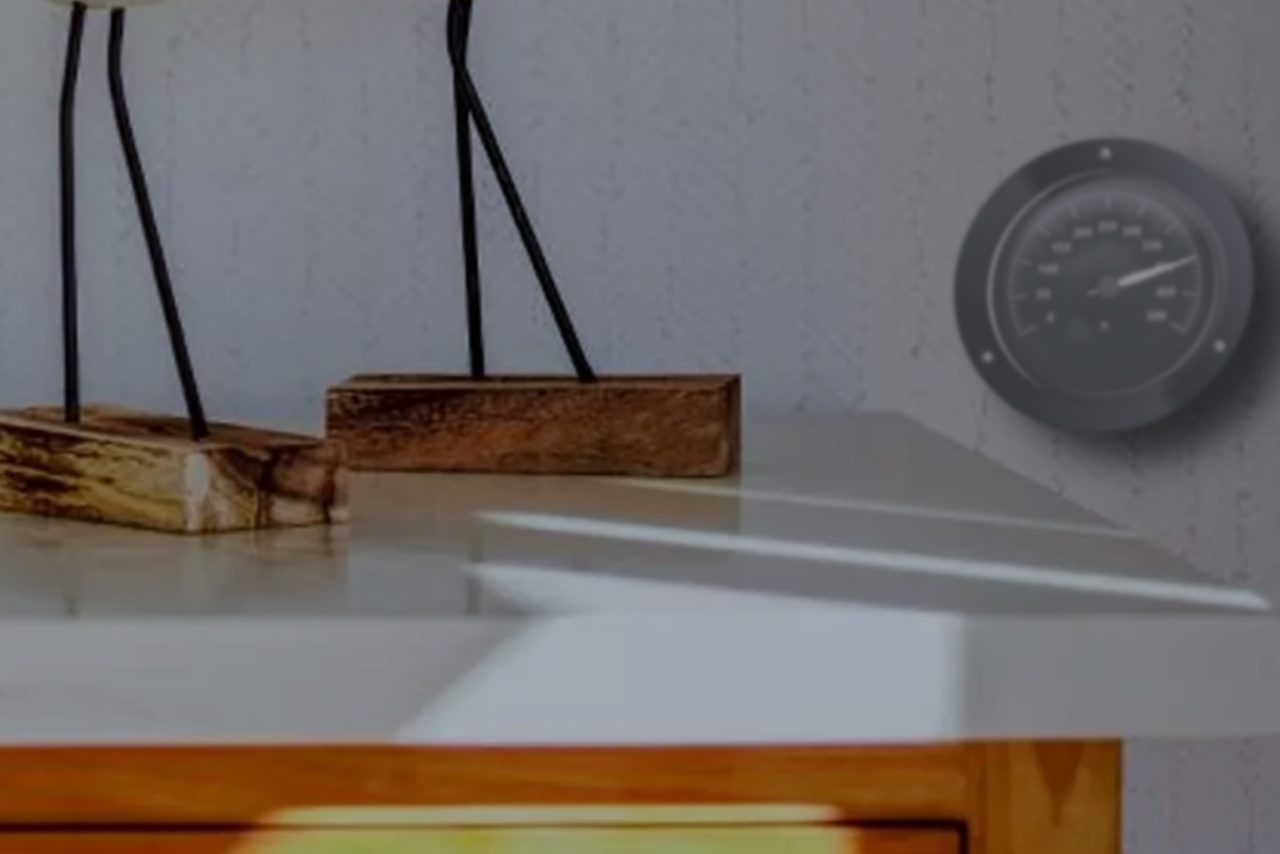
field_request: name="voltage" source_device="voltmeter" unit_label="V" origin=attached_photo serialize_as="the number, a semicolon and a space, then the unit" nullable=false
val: 400; V
